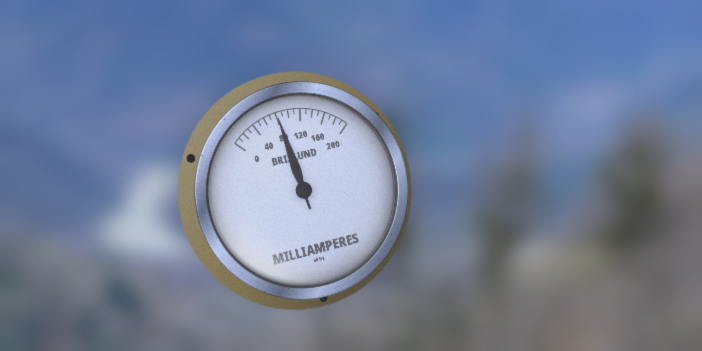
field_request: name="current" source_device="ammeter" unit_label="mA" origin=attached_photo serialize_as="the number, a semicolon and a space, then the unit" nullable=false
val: 80; mA
